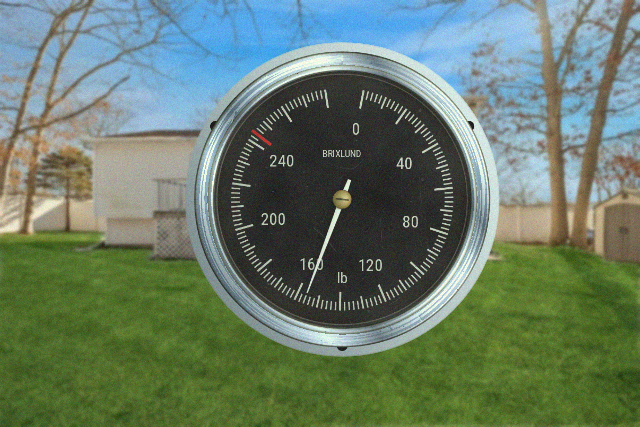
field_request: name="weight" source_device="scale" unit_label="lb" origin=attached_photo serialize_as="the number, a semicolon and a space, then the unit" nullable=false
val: 156; lb
